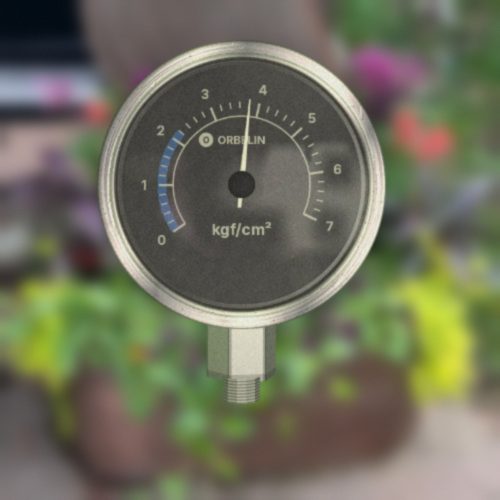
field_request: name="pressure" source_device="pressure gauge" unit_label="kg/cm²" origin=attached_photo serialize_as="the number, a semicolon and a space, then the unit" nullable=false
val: 3.8; kg/cm²
